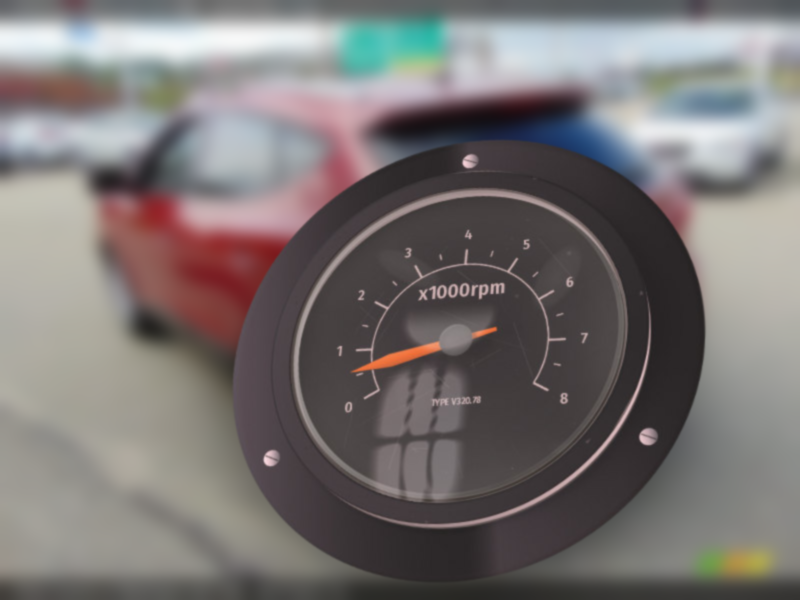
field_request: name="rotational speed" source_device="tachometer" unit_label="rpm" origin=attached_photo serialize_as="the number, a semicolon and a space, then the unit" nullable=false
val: 500; rpm
